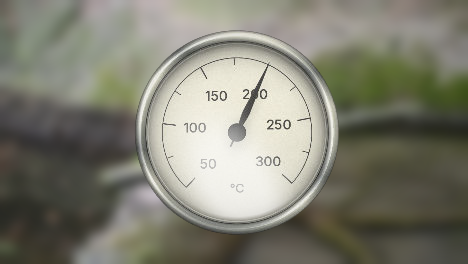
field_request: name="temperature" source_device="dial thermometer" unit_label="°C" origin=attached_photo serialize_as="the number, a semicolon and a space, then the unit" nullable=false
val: 200; °C
